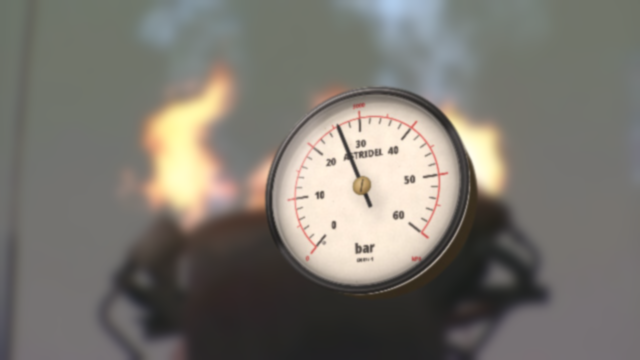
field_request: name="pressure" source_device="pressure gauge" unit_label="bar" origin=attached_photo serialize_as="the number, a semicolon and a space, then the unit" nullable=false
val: 26; bar
